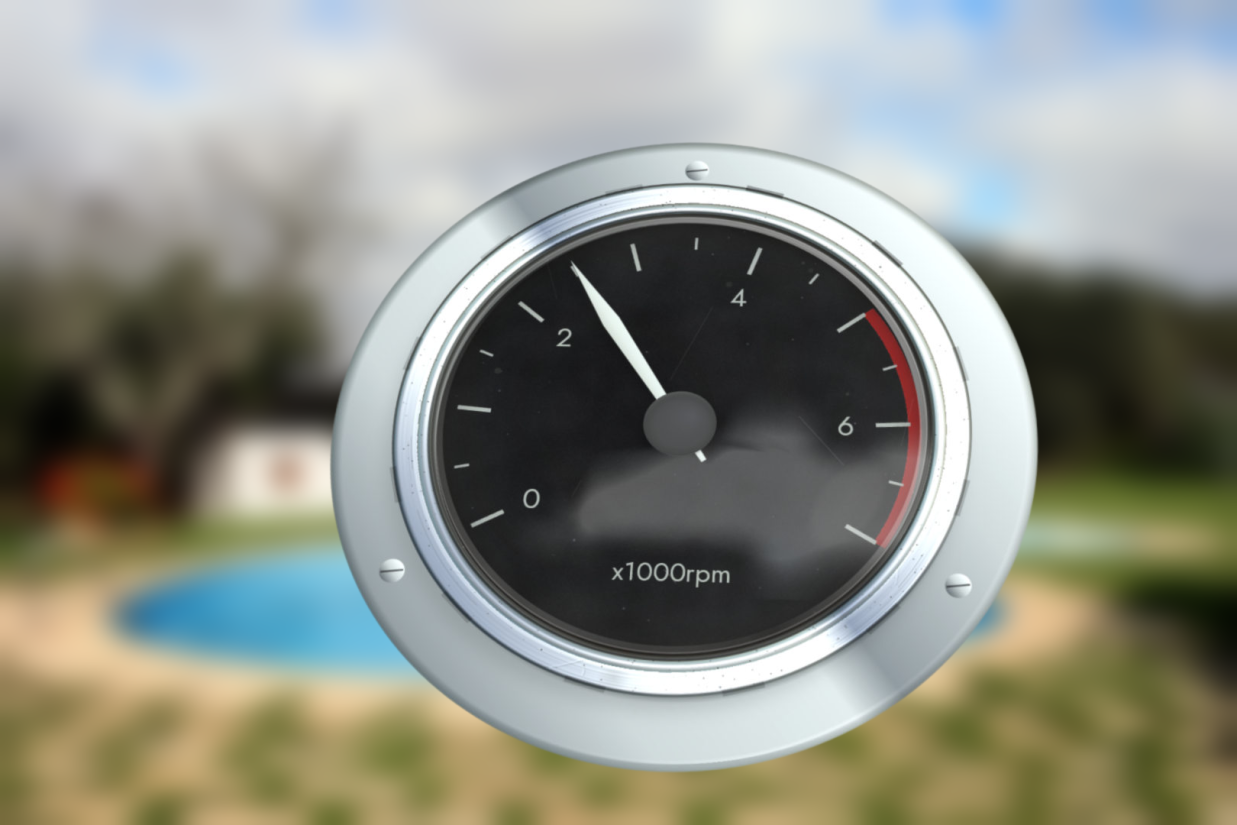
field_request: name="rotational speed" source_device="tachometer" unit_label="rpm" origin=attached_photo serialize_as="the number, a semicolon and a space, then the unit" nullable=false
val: 2500; rpm
